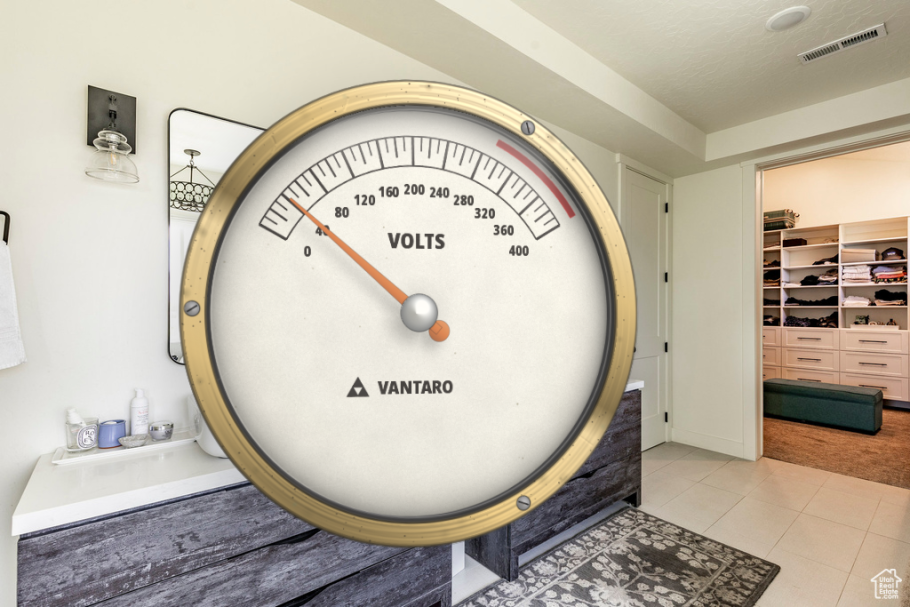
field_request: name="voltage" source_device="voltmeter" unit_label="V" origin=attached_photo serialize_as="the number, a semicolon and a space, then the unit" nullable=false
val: 40; V
